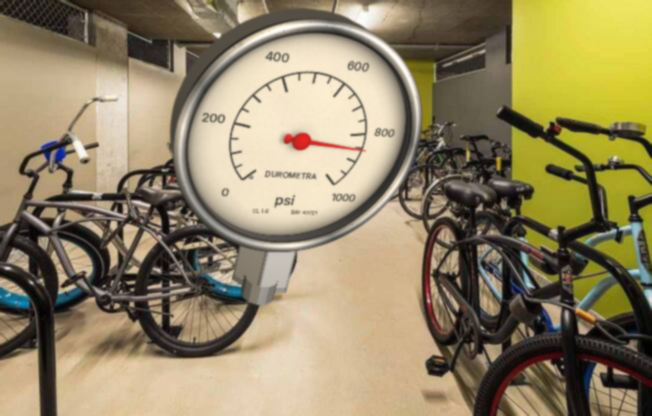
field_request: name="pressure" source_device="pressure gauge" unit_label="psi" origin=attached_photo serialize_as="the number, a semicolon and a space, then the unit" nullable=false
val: 850; psi
